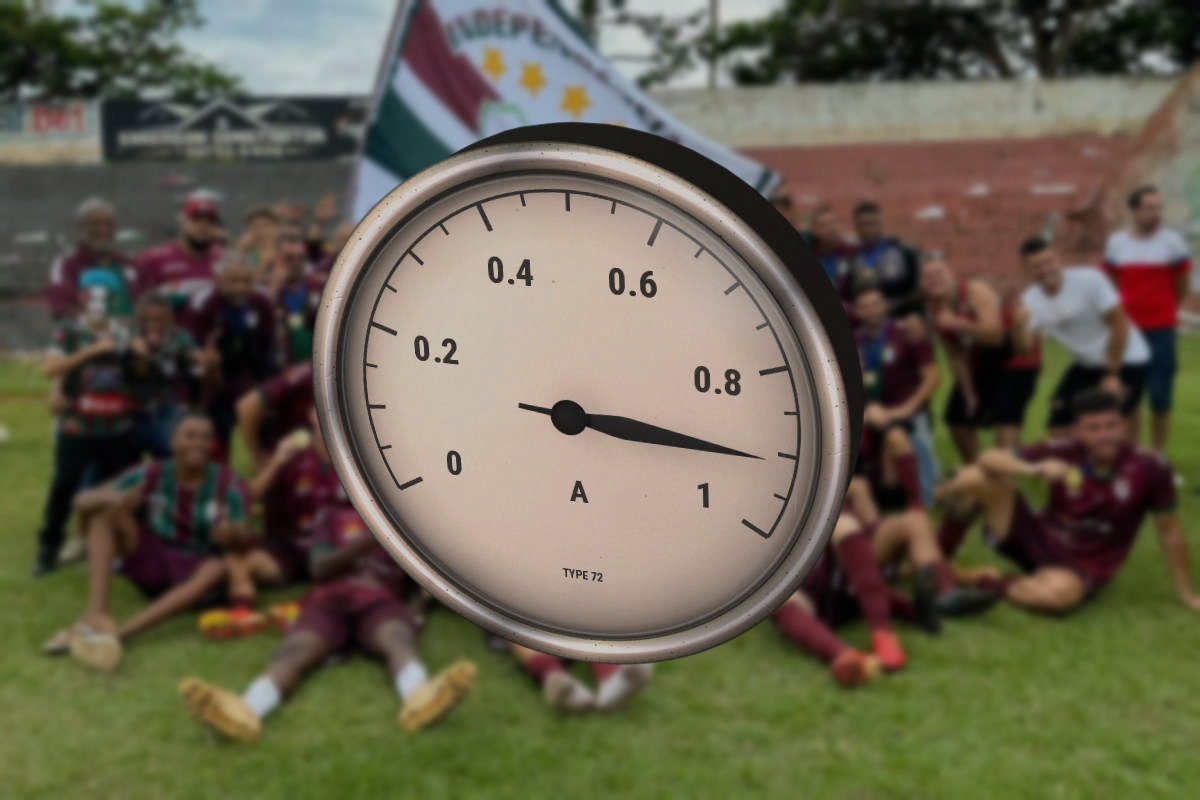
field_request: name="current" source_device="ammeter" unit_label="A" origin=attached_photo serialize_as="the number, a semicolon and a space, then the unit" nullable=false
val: 0.9; A
